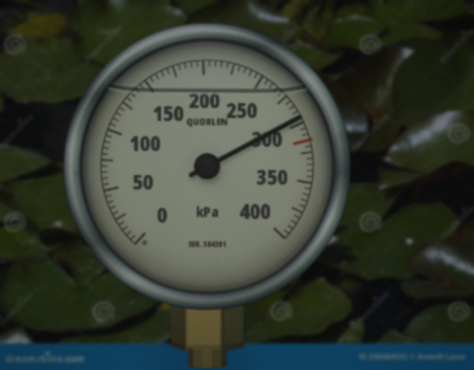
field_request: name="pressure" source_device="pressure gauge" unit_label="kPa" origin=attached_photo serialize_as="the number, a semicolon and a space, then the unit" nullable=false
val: 295; kPa
